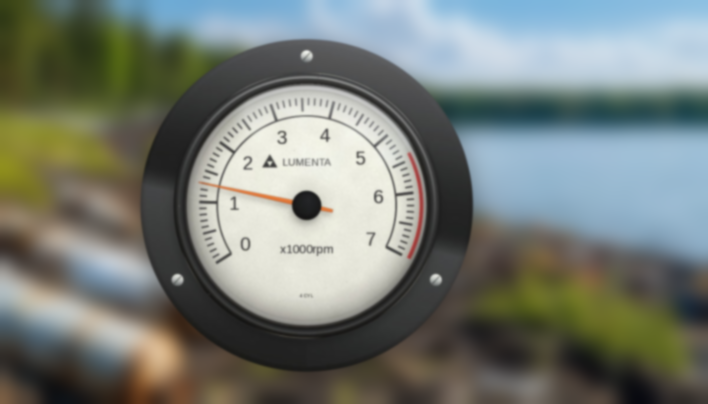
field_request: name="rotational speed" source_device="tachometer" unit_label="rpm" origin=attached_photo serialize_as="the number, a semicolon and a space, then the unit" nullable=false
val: 1300; rpm
